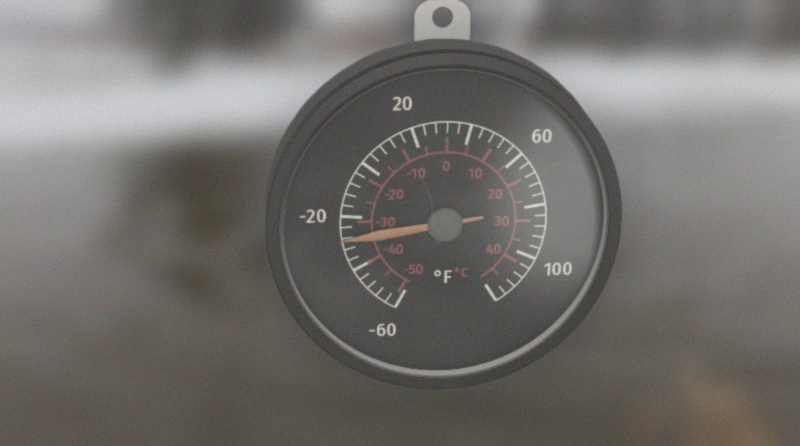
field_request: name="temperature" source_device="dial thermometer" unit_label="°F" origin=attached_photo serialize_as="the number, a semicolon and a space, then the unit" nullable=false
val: -28; °F
